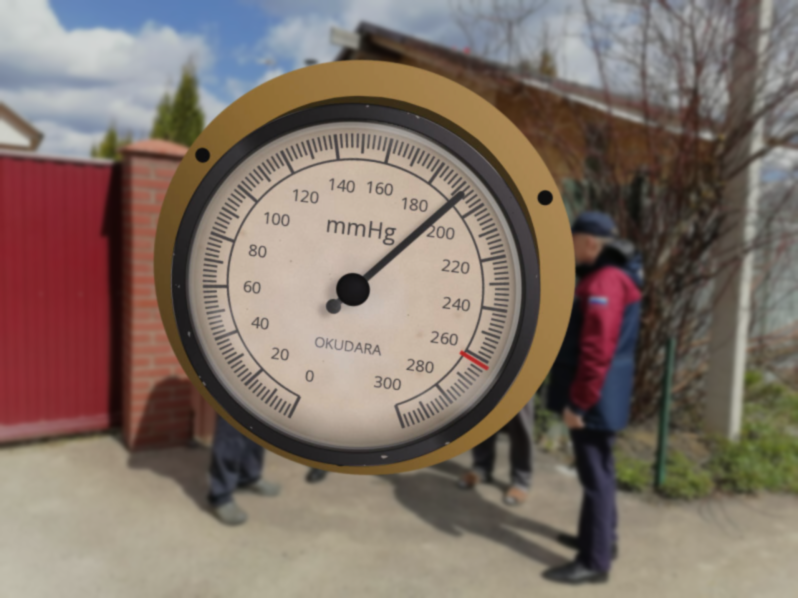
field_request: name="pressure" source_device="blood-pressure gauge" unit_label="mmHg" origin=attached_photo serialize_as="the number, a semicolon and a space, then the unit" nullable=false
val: 192; mmHg
